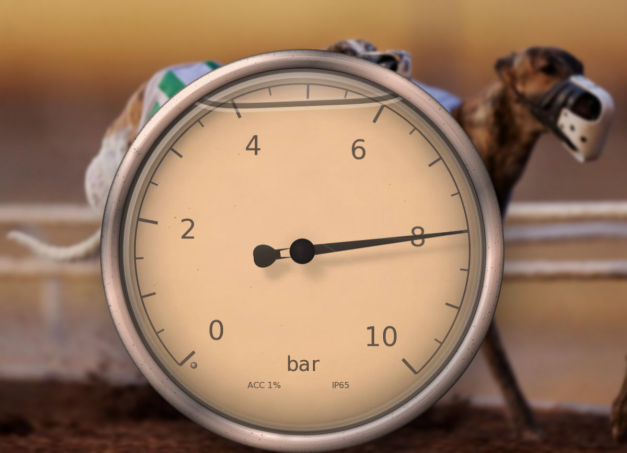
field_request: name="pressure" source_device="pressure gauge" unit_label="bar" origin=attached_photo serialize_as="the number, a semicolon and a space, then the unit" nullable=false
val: 8; bar
